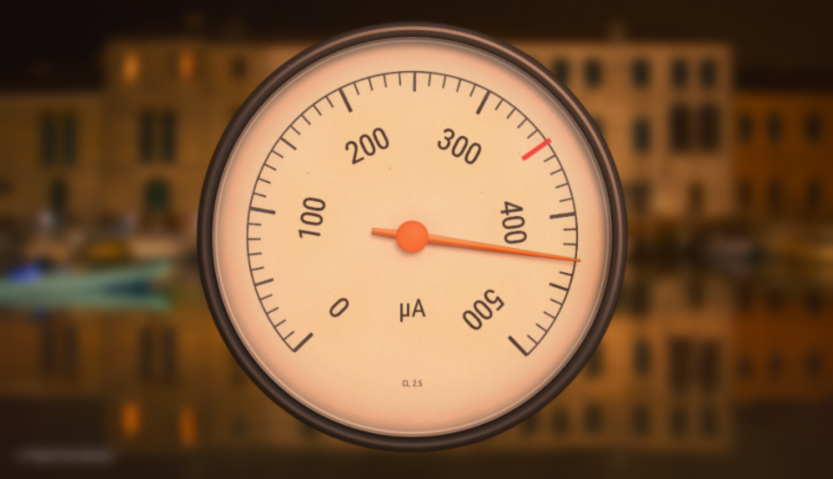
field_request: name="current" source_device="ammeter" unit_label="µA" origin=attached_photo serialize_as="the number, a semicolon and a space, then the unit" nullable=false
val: 430; µA
